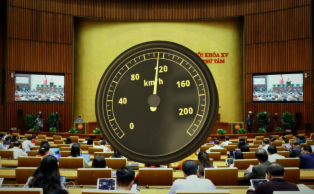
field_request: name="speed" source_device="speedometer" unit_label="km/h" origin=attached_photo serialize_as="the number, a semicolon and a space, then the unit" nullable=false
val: 115; km/h
